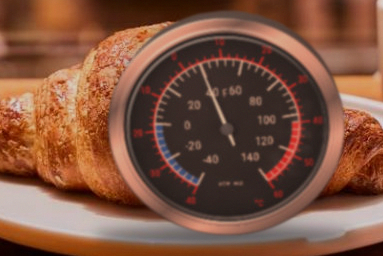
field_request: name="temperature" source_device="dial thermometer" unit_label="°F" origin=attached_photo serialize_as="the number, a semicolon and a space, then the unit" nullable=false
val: 40; °F
